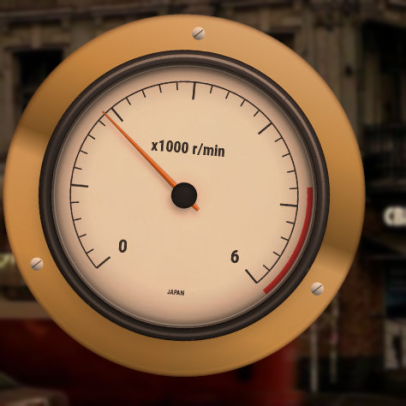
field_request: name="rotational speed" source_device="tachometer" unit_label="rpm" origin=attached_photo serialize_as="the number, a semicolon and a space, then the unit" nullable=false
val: 1900; rpm
